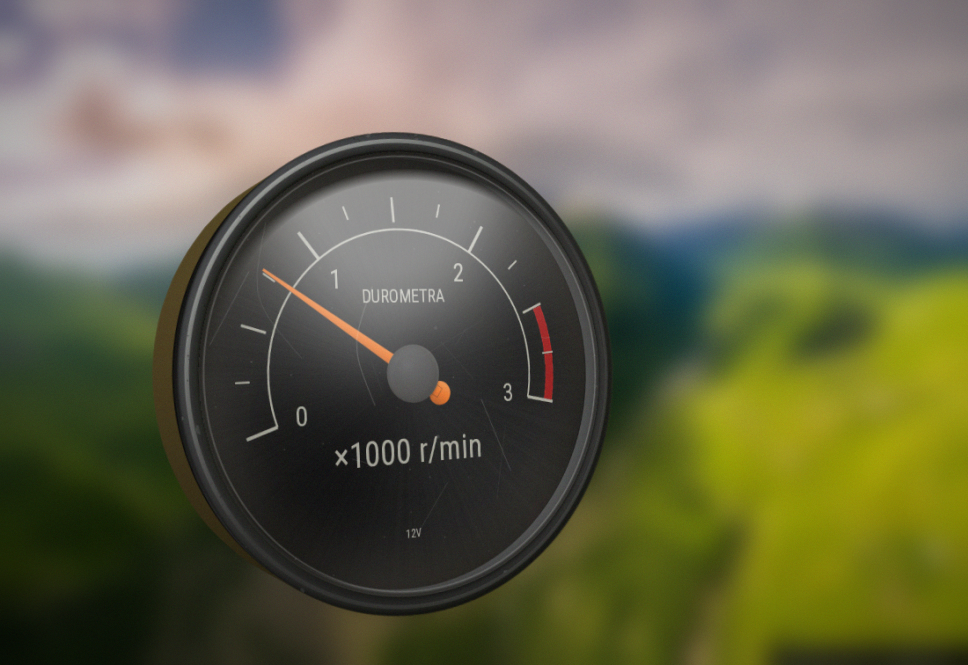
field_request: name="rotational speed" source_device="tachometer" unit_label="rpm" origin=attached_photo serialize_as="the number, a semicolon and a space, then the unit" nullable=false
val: 750; rpm
